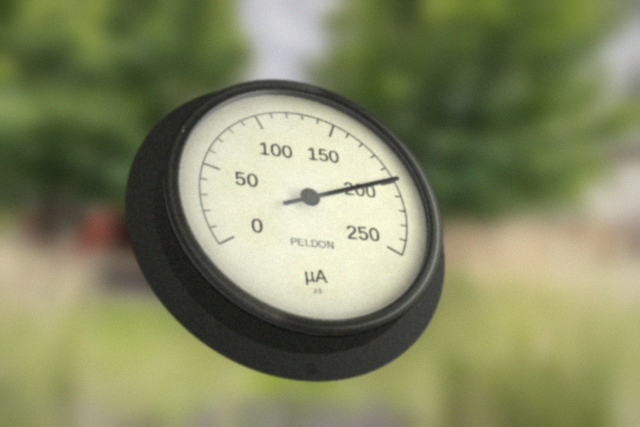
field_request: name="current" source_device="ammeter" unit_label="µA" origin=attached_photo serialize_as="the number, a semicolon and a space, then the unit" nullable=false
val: 200; µA
